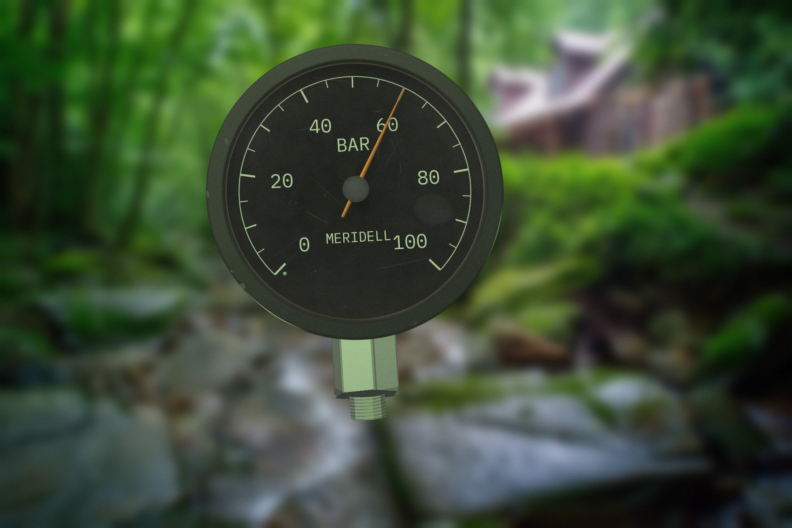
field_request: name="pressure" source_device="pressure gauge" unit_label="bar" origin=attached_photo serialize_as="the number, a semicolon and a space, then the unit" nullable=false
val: 60; bar
